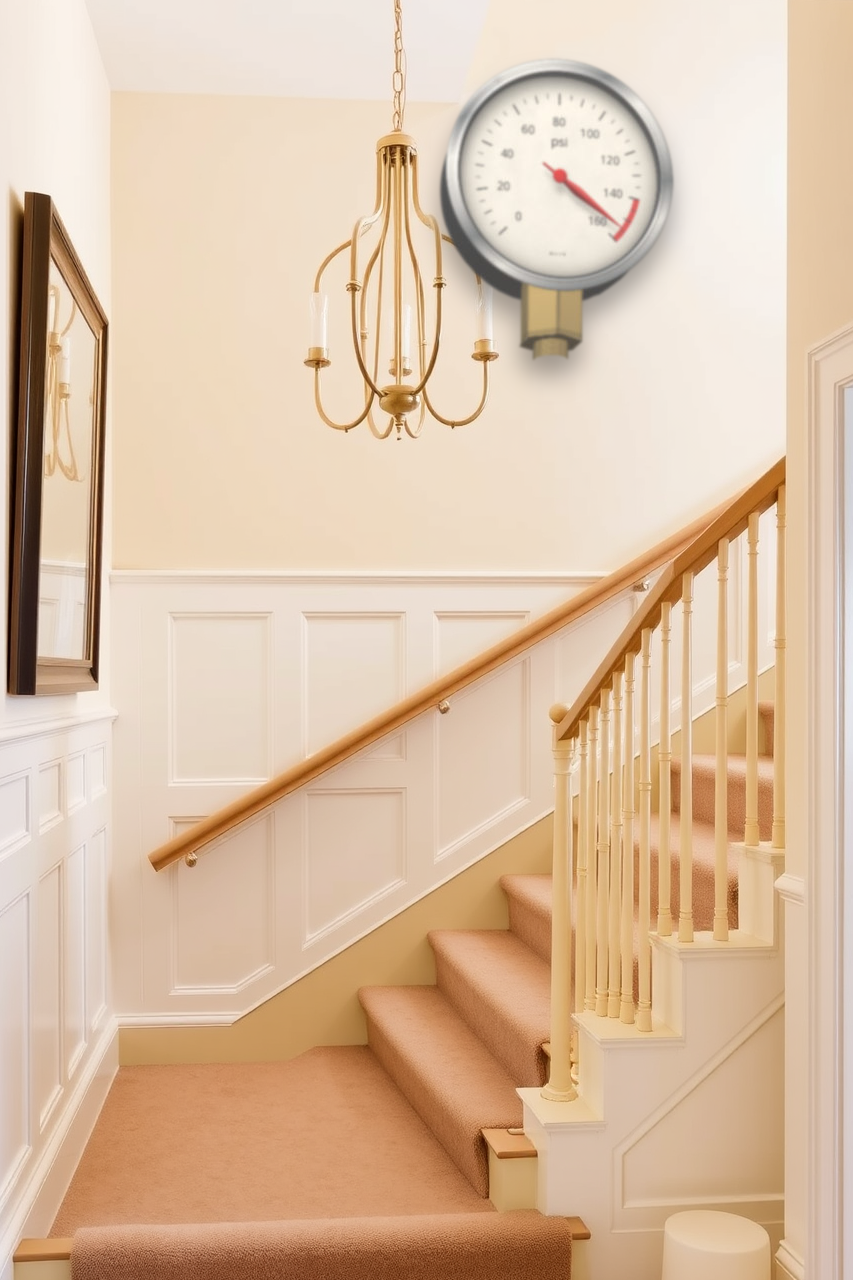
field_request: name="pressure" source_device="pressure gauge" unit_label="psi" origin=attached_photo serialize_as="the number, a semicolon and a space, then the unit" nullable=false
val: 155; psi
